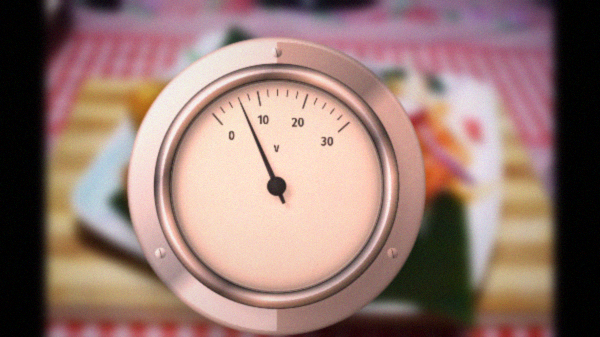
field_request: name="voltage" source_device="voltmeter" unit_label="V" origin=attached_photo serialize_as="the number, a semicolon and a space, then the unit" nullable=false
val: 6; V
